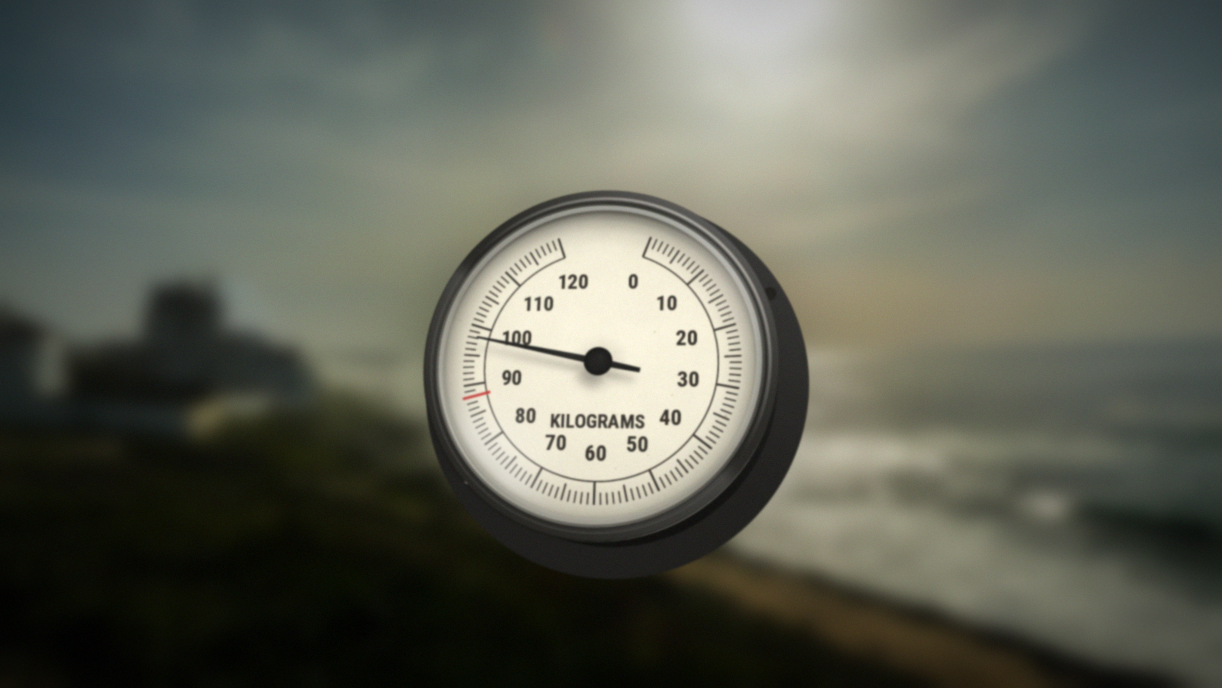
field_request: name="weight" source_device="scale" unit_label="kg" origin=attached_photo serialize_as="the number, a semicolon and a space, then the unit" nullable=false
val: 98; kg
